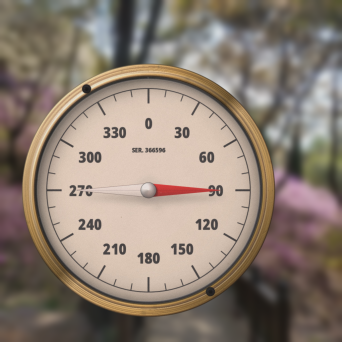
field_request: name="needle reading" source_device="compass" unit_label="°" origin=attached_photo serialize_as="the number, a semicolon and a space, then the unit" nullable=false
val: 90; °
